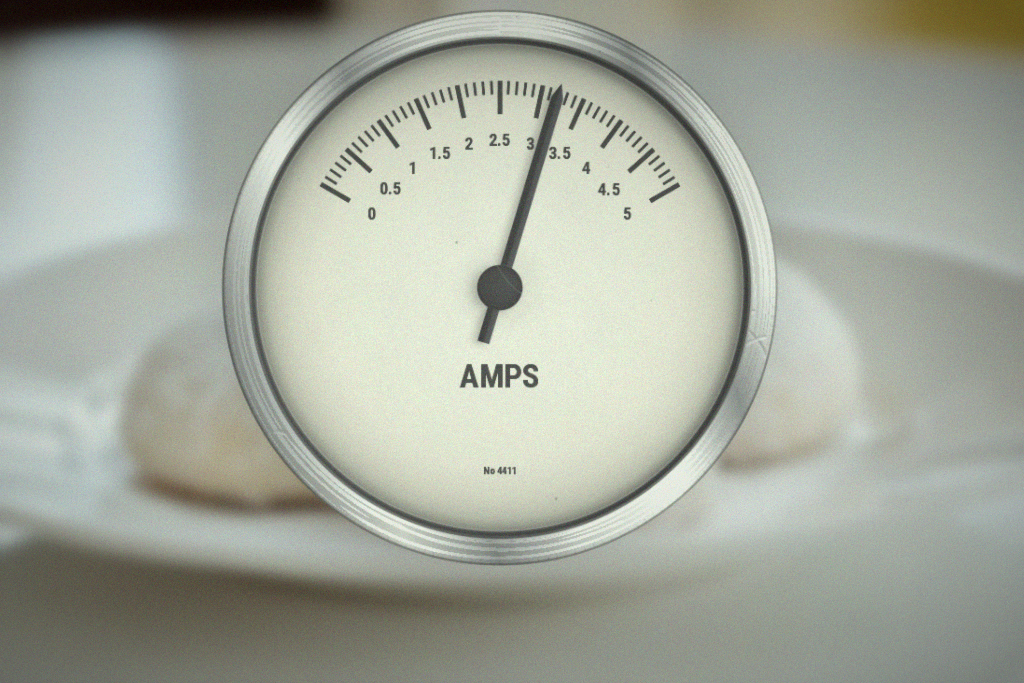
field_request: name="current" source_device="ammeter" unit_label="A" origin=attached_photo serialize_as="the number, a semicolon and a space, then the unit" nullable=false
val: 3.2; A
